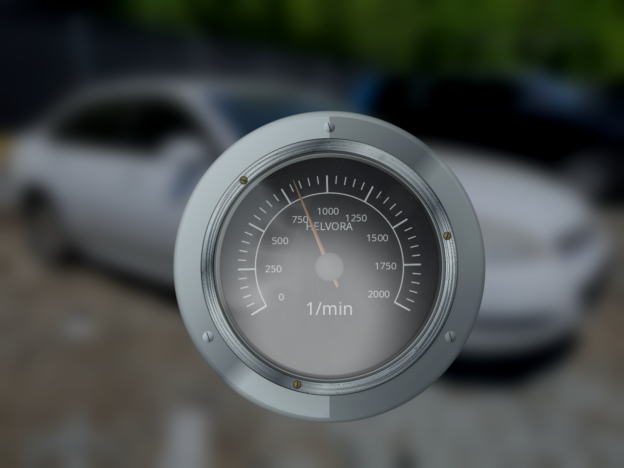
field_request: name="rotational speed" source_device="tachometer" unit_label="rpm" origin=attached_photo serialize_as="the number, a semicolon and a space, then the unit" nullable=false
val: 825; rpm
